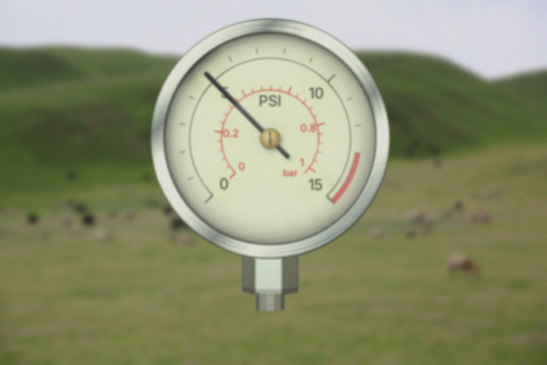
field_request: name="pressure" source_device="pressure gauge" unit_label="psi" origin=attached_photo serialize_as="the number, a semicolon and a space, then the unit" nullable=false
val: 5; psi
